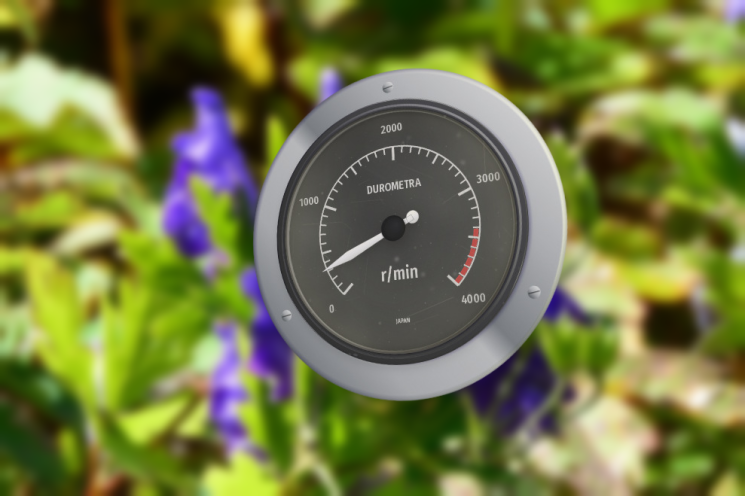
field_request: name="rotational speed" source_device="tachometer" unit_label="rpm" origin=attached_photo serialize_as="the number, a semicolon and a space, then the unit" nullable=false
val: 300; rpm
